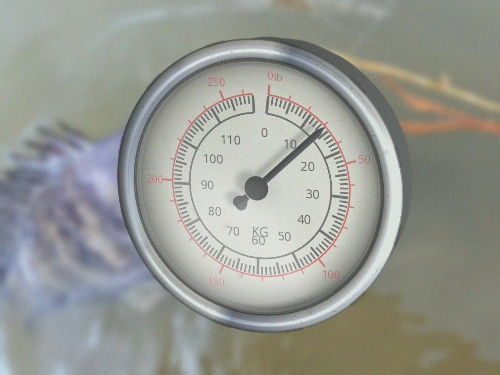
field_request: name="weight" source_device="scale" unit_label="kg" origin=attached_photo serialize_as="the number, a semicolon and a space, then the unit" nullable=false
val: 14; kg
